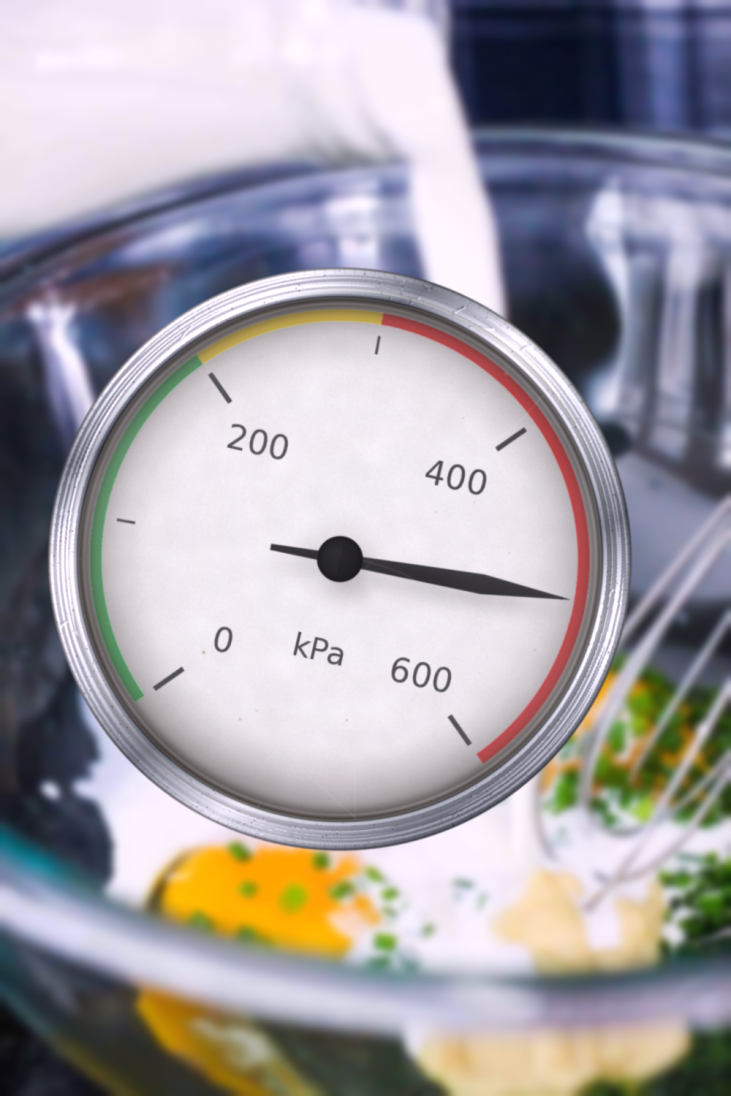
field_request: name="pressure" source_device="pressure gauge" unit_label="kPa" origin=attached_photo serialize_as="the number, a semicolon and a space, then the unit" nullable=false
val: 500; kPa
